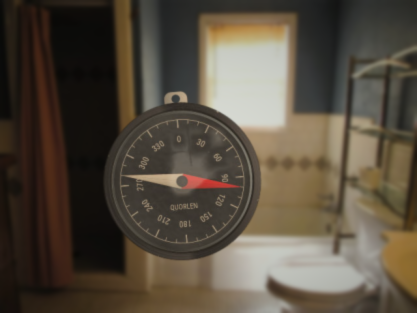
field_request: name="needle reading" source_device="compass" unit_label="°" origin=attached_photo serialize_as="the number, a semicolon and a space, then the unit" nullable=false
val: 100; °
